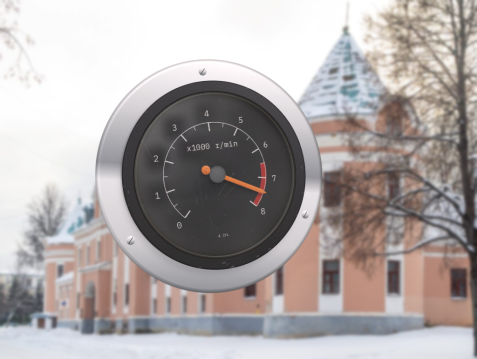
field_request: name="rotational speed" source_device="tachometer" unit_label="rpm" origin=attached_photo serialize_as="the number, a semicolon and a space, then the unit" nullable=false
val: 7500; rpm
